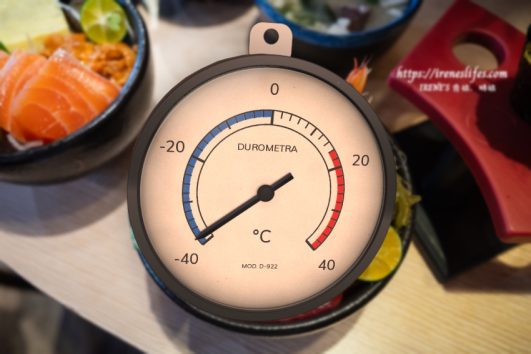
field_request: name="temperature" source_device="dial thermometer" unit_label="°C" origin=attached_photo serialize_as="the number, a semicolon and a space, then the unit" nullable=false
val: -38; °C
